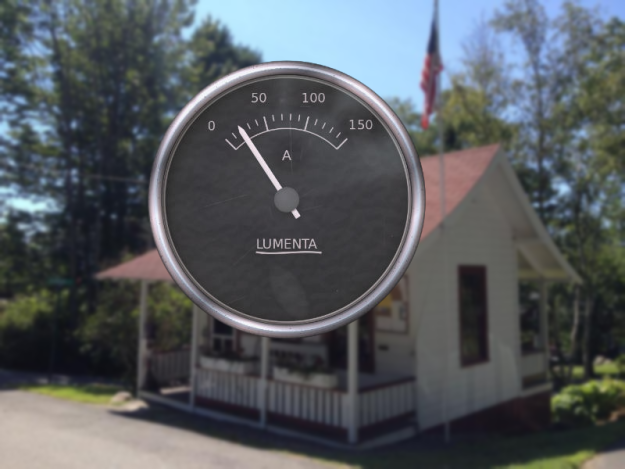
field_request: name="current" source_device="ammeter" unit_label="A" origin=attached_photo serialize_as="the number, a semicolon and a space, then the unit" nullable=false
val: 20; A
